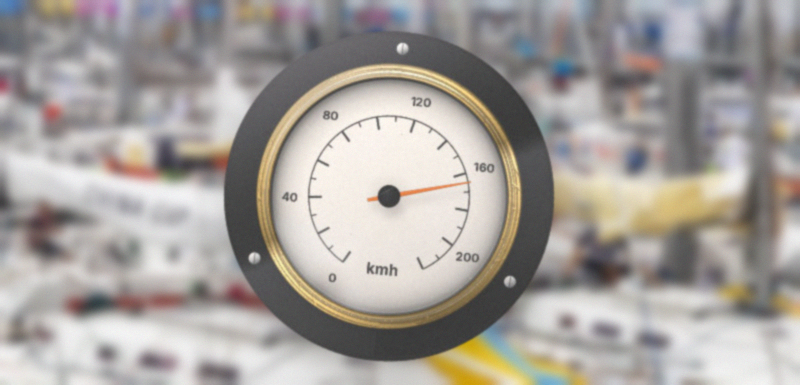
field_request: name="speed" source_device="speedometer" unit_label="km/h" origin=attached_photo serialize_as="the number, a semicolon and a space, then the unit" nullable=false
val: 165; km/h
